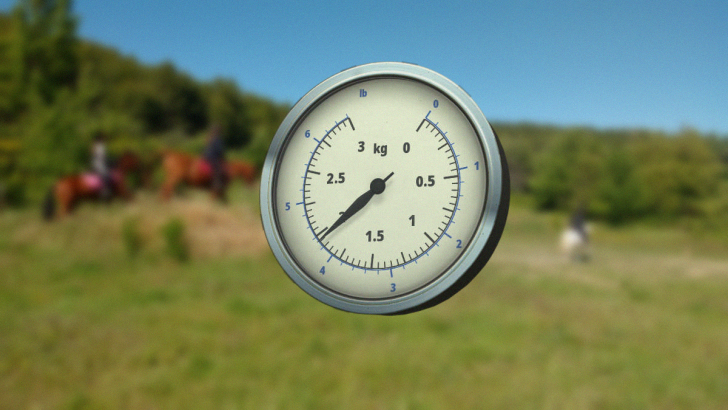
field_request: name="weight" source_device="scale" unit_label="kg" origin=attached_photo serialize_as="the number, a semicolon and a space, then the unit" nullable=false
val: 1.95; kg
